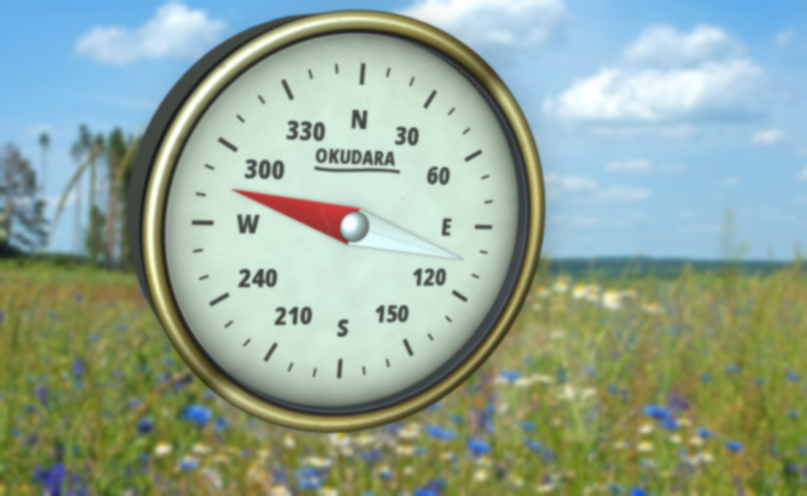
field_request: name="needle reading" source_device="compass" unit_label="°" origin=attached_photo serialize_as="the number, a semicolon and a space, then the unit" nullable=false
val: 285; °
